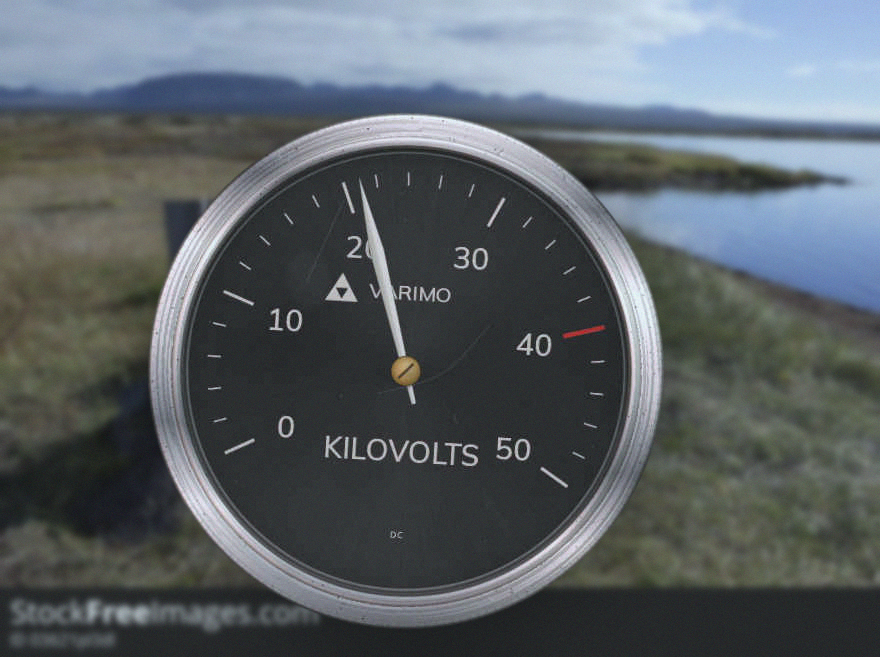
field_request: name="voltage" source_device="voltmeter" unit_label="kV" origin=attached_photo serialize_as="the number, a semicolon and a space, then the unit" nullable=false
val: 21; kV
